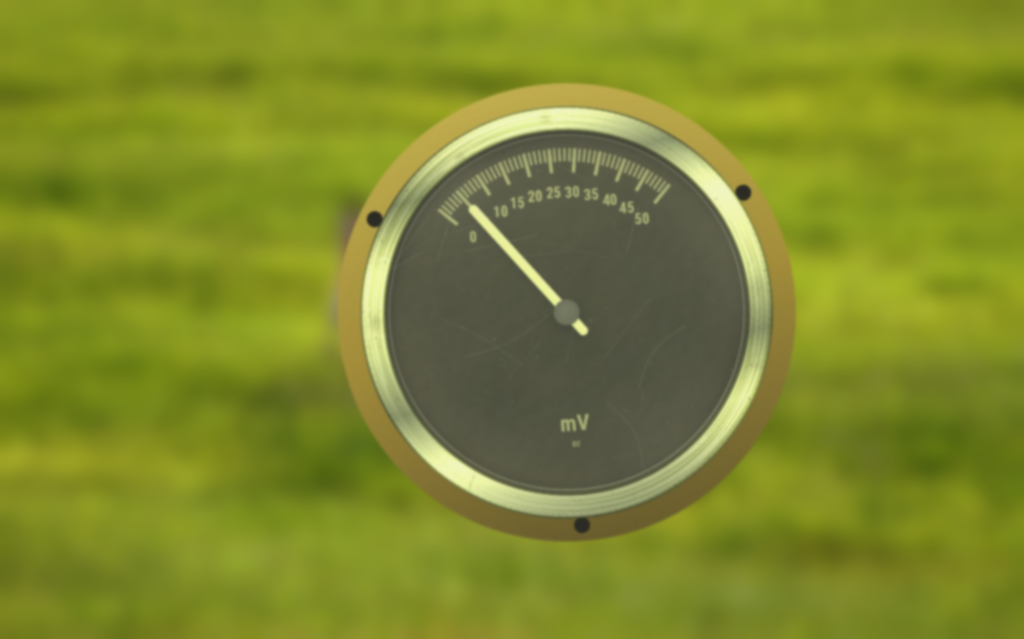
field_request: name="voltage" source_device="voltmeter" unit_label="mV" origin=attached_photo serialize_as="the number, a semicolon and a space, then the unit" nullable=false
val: 5; mV
